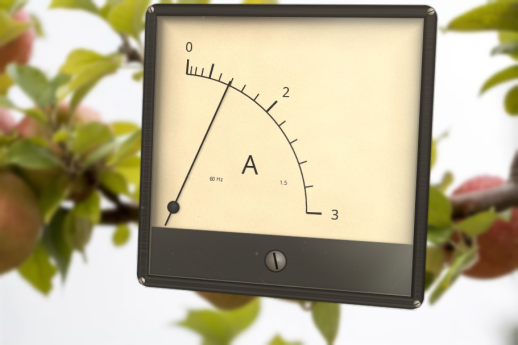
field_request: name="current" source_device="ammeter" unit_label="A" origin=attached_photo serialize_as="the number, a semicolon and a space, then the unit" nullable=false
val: 1.4; A
